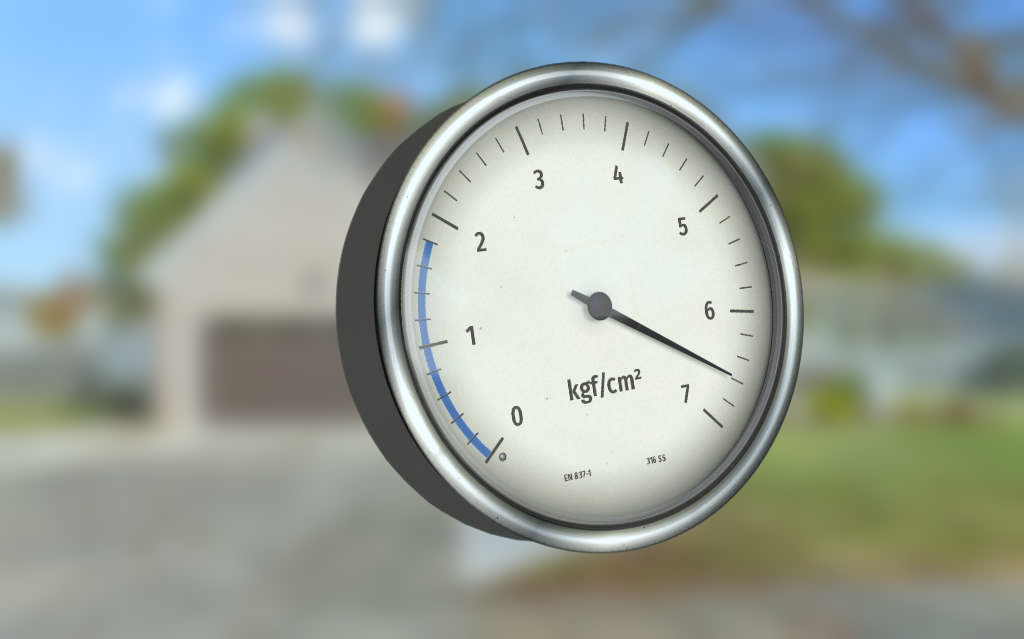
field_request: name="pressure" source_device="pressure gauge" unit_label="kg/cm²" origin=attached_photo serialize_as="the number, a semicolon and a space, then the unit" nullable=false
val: 6.6; kg/cm²
